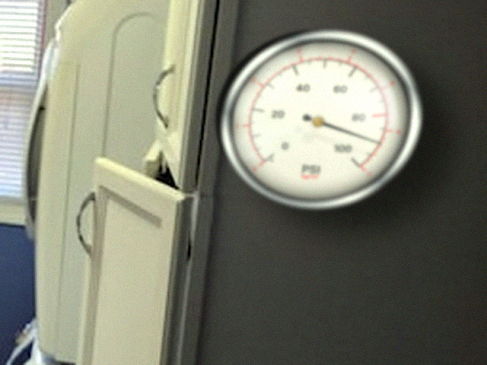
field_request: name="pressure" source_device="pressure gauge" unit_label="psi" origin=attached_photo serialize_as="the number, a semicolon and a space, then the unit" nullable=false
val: 90; psi
